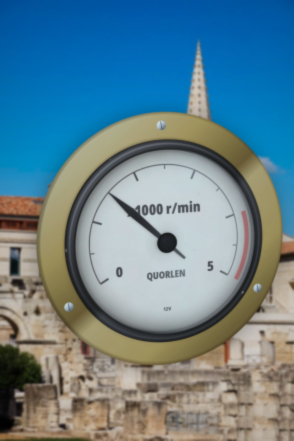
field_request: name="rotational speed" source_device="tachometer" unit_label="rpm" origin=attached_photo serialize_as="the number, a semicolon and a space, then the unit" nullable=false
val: 1500; rpm
